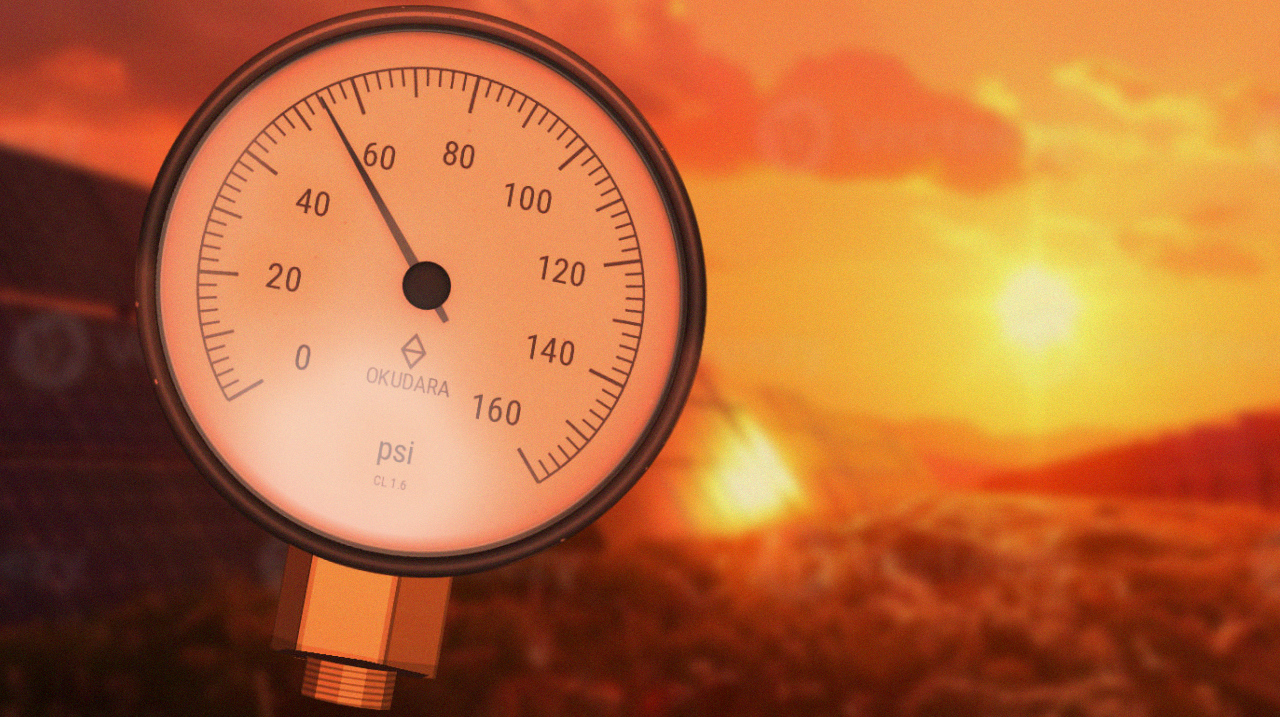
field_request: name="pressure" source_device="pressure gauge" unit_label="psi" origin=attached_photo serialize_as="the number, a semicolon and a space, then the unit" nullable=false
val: 54; psi
